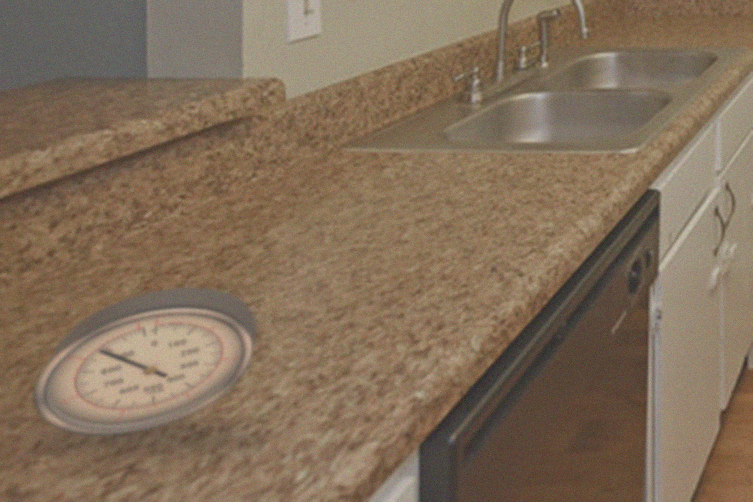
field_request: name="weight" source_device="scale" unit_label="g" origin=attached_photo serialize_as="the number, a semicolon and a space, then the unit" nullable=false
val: 900; g
